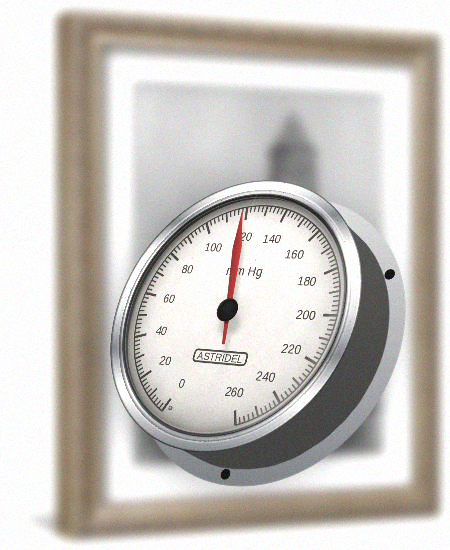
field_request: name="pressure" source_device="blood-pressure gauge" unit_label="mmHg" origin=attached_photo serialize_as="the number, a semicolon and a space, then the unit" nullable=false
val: 120; mmHg
